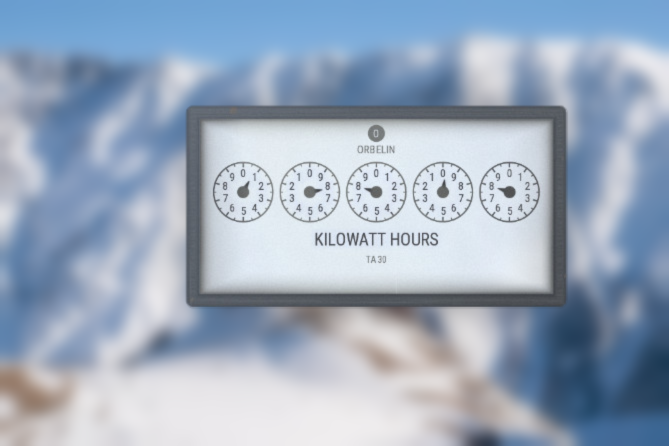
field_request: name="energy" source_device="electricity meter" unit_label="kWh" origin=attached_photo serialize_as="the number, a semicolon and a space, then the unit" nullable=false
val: 7798; kWh
